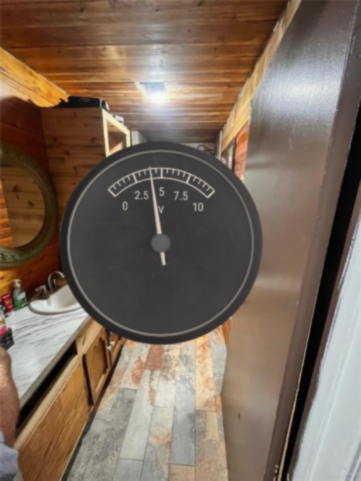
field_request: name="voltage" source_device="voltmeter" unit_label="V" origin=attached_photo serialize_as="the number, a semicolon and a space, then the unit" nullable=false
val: 4; V
